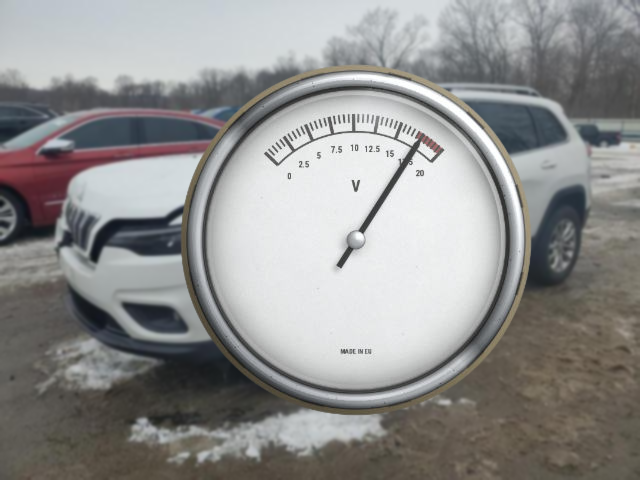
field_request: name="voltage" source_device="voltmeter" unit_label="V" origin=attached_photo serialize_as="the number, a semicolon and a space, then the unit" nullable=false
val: 17.5; V
